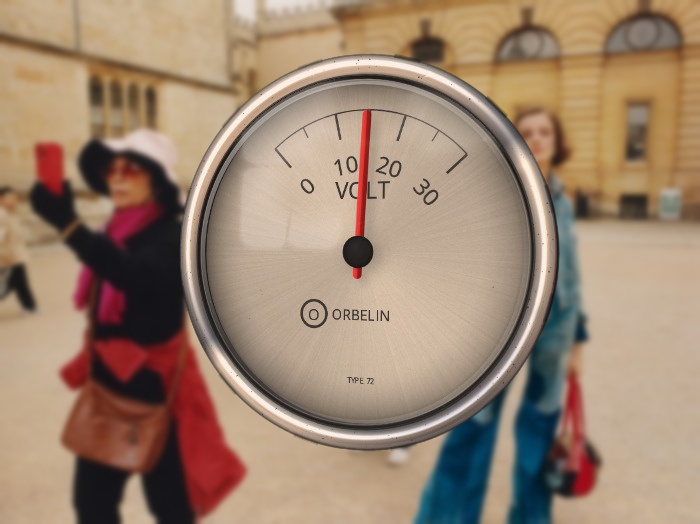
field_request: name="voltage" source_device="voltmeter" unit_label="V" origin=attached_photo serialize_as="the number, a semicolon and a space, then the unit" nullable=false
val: 15; V
